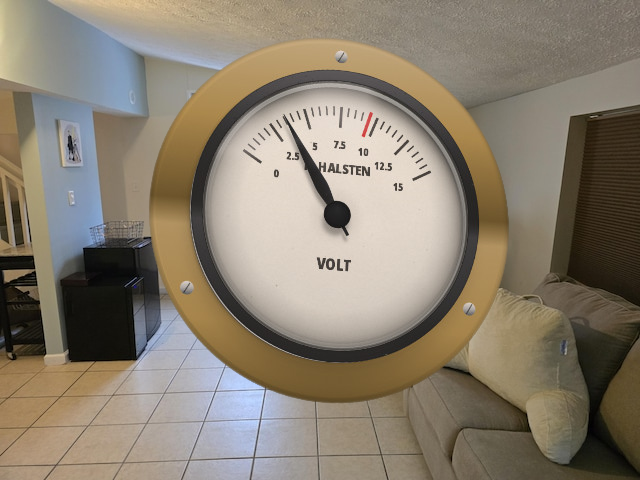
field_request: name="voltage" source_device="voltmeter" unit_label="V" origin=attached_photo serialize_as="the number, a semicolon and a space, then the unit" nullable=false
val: 3.5; V
